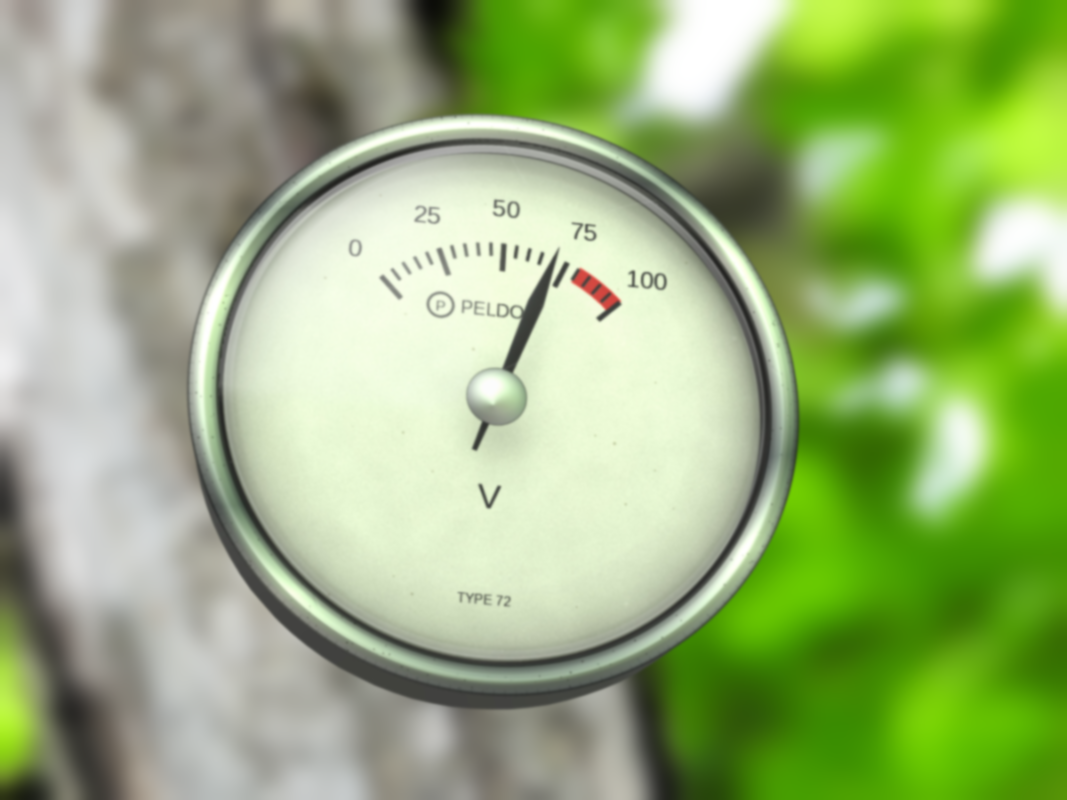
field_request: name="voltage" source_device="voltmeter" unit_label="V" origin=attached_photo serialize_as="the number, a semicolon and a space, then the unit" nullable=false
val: 70; V
